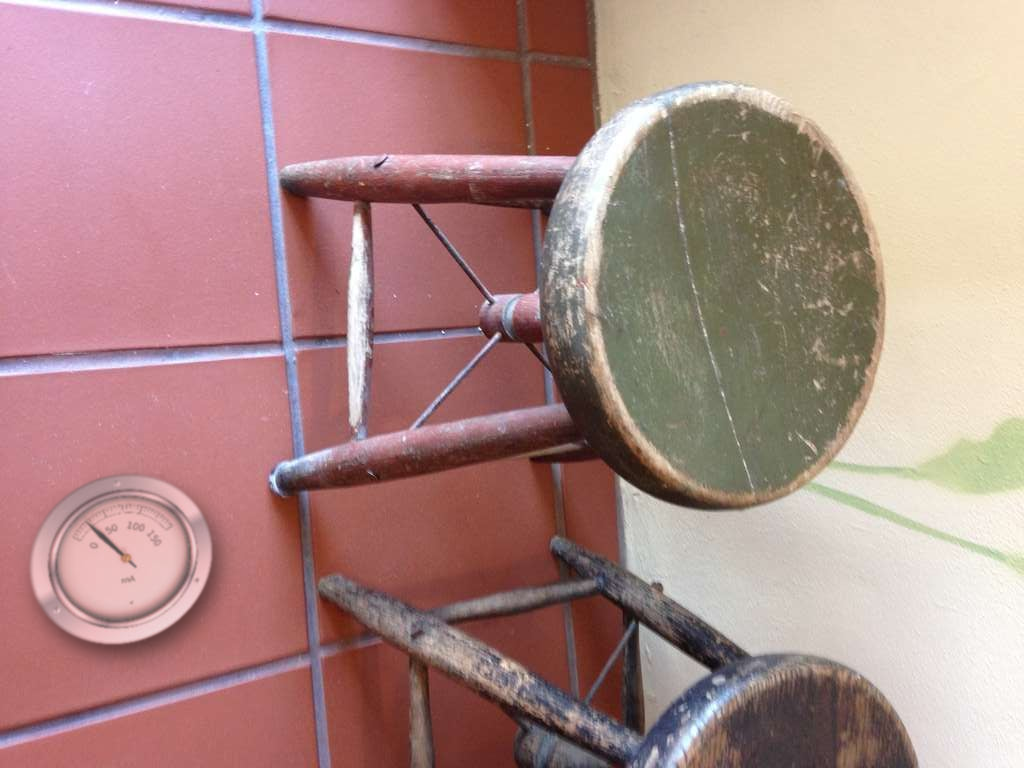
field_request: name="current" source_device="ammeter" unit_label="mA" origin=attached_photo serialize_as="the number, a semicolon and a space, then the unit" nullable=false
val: 25; mA
